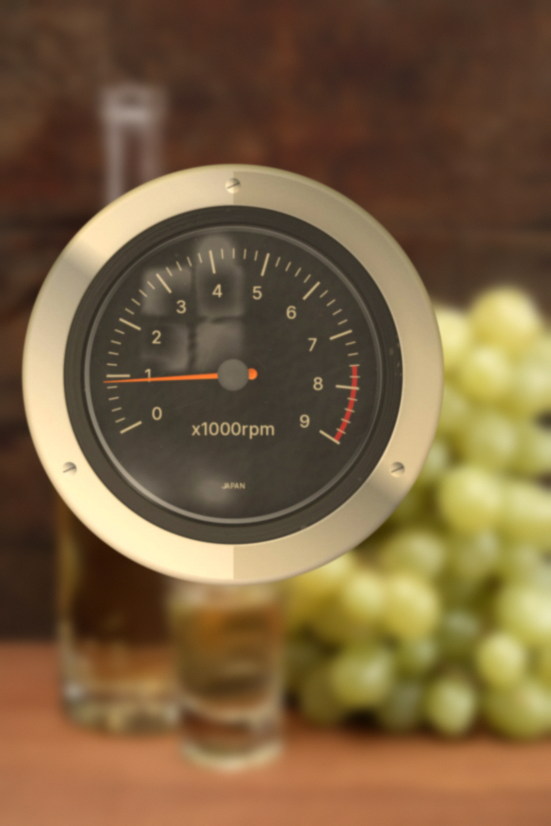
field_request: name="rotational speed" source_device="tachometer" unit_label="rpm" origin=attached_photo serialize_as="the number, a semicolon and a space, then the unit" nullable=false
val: 900; rpm
